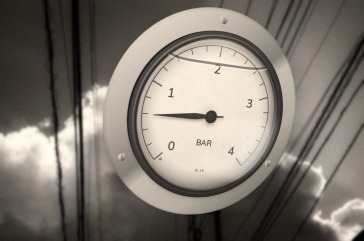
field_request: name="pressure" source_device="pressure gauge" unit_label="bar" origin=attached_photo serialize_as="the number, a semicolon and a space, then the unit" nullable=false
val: 0.6; bar
